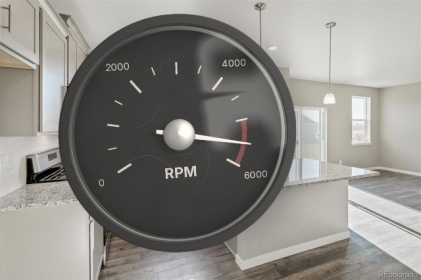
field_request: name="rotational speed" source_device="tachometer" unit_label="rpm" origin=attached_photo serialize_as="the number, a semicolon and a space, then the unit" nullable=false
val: 5500; rpm
